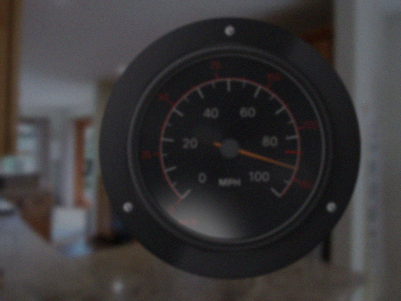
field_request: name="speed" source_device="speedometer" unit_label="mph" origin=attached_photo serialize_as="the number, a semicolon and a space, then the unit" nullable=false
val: 90; mph
